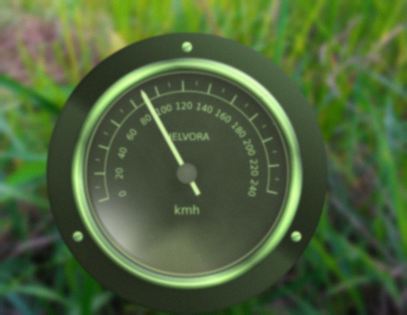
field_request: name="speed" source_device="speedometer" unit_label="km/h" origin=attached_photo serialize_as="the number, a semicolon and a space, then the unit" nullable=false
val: 90; km/h
